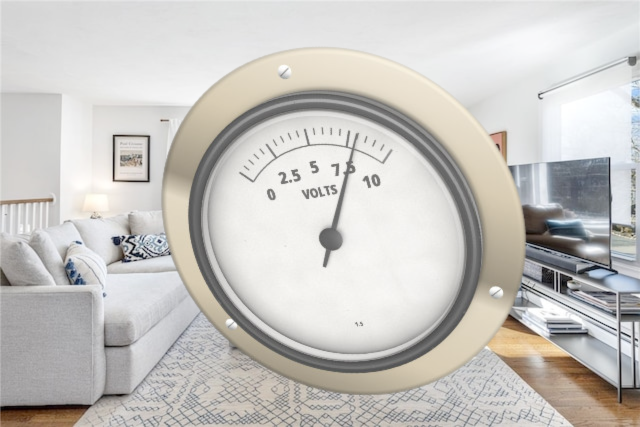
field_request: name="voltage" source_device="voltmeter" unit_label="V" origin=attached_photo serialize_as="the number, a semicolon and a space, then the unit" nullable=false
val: 8; V
